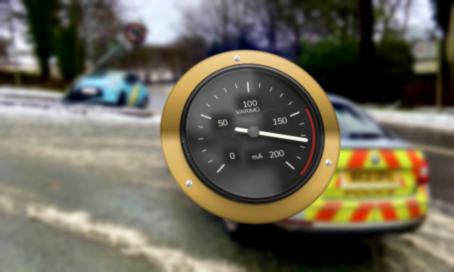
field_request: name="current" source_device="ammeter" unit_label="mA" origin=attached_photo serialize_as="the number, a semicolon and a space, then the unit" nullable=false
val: 175; mA
